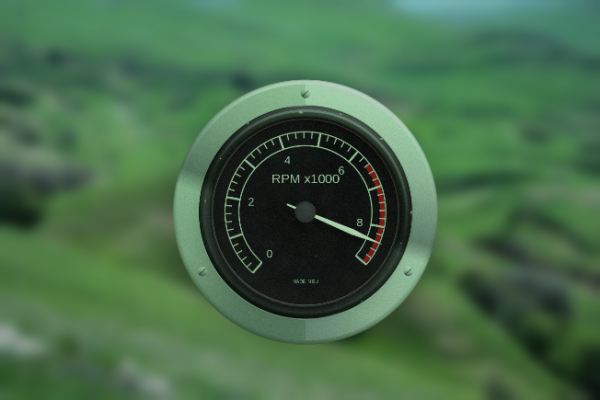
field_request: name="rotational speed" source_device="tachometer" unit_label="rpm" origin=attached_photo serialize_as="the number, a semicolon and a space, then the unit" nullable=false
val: 8400; rpm
